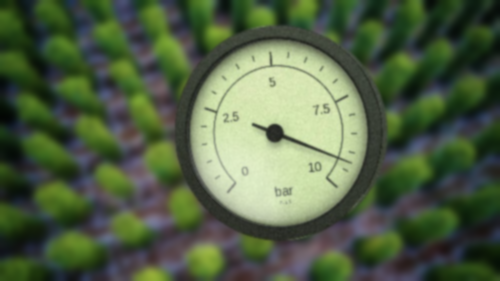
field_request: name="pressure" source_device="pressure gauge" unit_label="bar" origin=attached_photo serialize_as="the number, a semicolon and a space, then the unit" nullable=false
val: 9.25; bar
